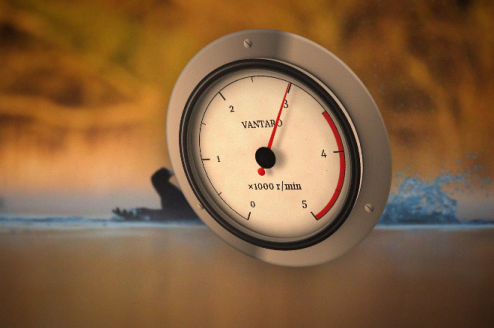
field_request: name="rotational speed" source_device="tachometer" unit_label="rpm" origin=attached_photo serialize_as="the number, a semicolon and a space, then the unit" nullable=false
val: 3000; rpm
